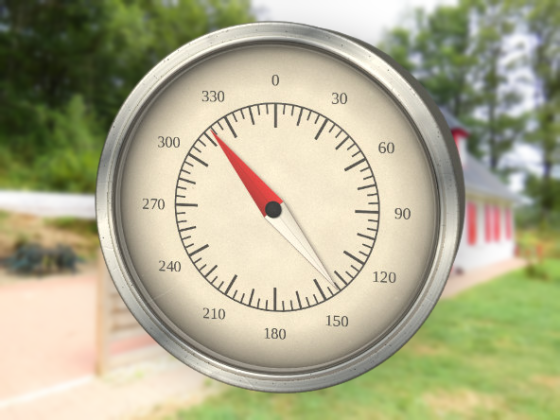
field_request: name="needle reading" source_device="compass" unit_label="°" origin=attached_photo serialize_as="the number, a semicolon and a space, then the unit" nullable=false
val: 320; °
